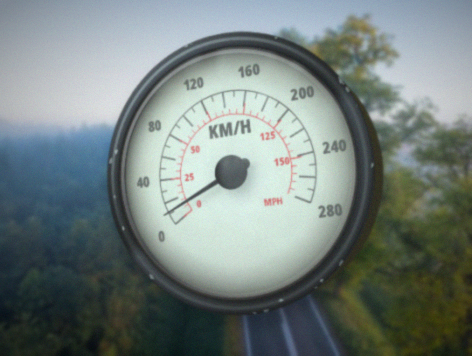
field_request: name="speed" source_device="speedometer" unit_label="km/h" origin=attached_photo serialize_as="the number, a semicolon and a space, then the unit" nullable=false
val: 10; km/h
